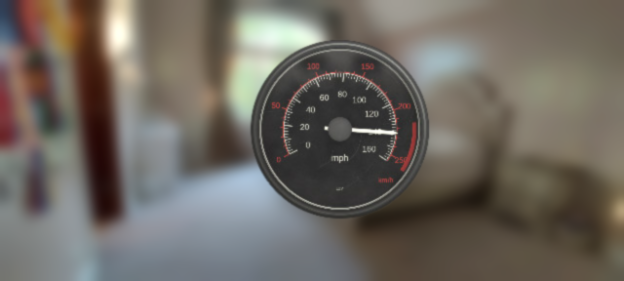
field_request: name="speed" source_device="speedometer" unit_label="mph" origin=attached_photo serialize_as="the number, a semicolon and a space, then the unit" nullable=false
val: 140; mph
